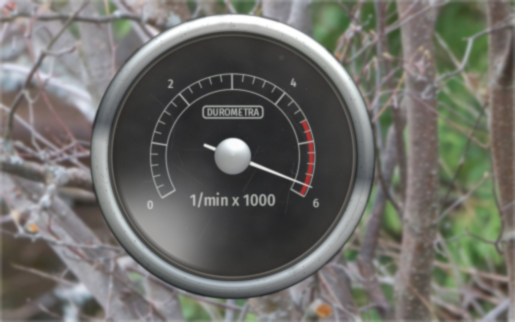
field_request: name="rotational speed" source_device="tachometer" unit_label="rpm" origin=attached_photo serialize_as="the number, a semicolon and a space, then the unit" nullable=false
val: 5800; rpm
